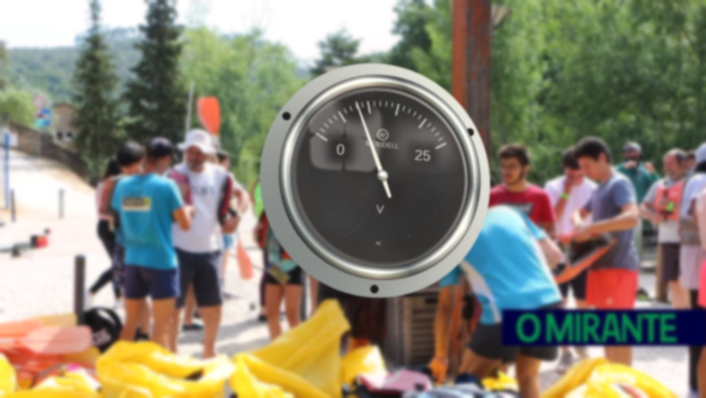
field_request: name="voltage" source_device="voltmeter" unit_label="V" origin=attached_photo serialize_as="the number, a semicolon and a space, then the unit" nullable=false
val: 8; V
